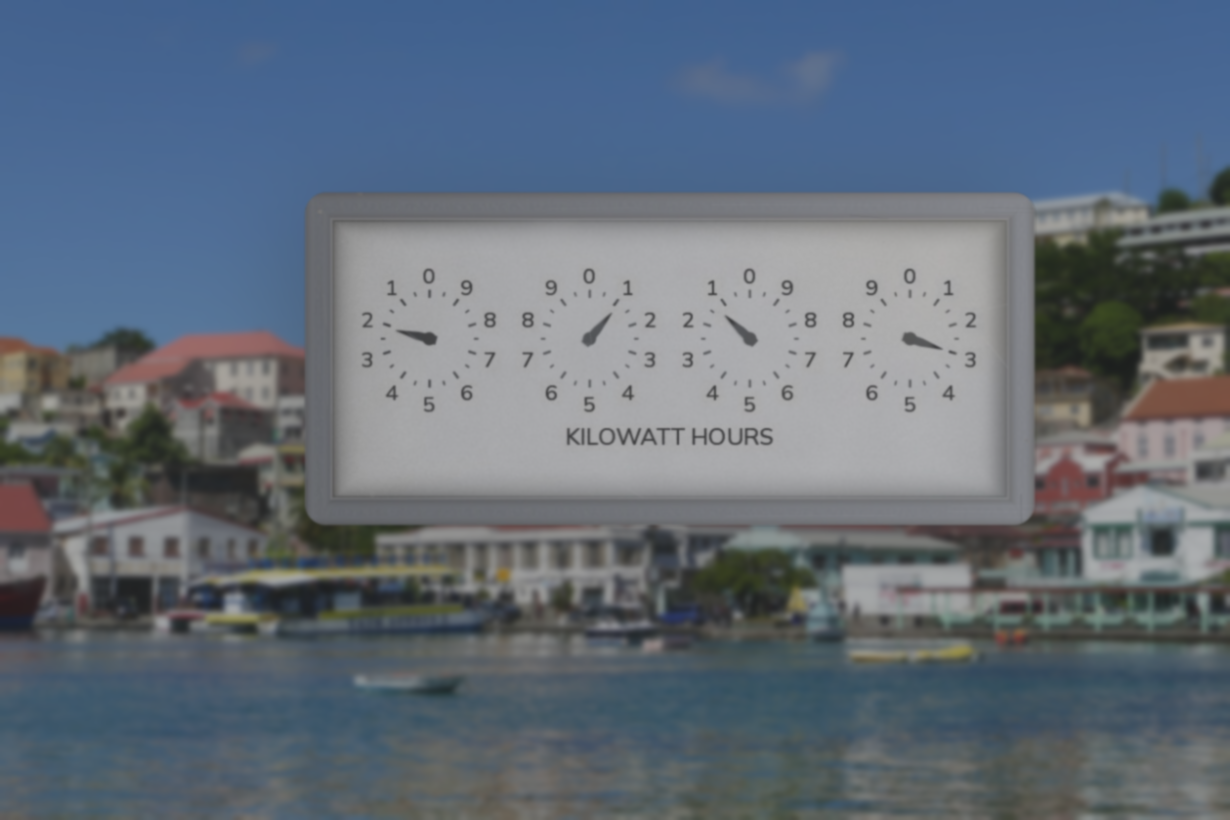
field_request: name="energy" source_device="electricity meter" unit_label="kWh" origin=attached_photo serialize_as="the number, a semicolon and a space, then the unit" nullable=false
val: 2113; kWh
